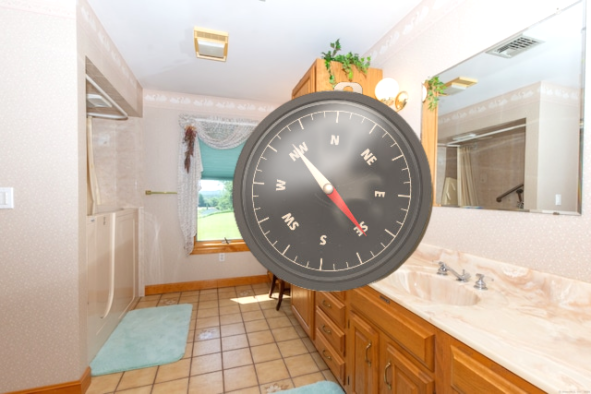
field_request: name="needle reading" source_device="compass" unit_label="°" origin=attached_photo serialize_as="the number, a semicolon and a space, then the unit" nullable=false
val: 135; °
